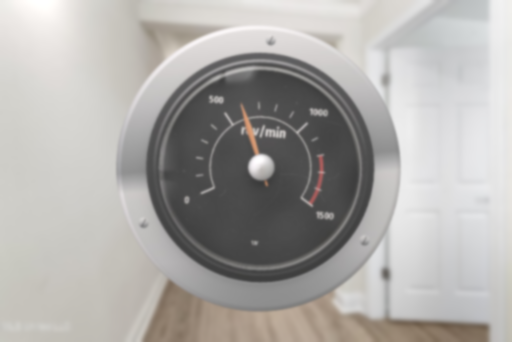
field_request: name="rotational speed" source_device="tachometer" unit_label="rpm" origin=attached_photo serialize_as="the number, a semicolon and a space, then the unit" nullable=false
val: 600; rpm
